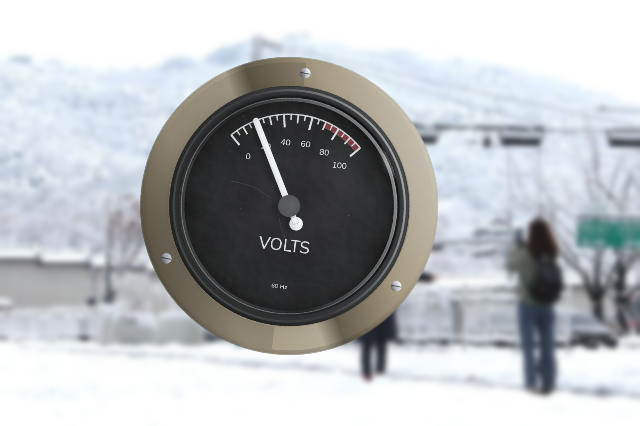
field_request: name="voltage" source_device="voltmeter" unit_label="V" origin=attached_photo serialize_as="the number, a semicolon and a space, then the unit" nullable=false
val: 20; V
